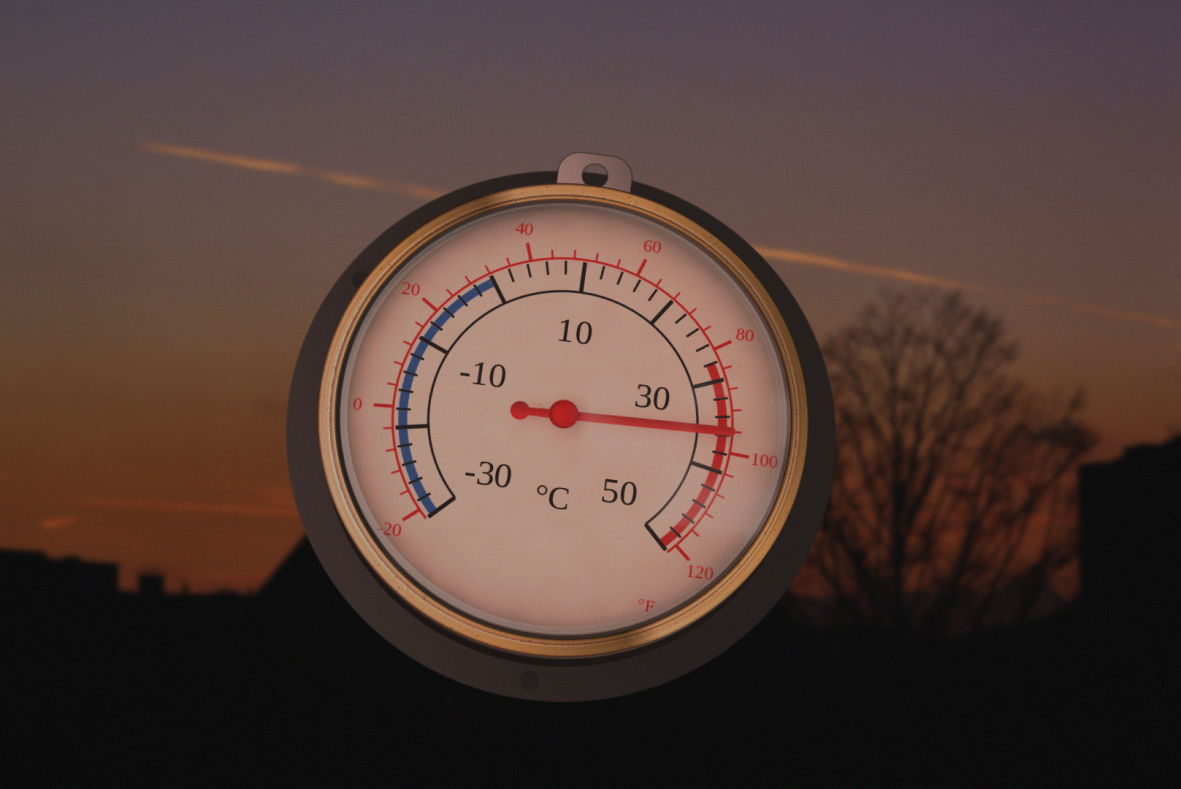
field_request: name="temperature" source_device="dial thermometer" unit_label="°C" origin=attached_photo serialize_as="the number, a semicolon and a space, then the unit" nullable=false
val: 36; °C
